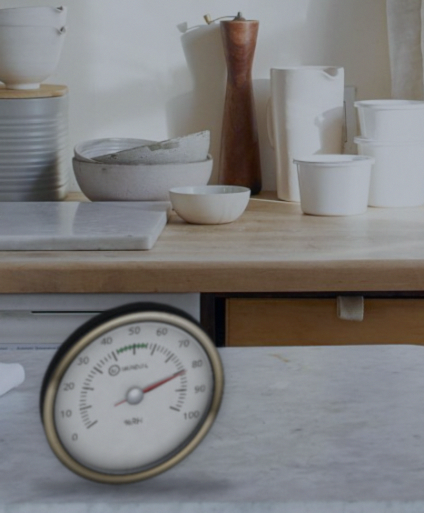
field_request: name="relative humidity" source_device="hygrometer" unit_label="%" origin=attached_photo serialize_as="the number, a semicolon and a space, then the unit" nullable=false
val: 80; %
